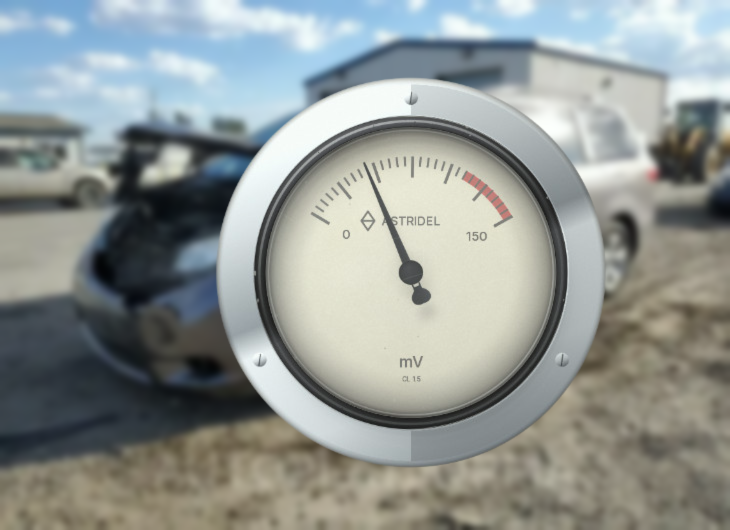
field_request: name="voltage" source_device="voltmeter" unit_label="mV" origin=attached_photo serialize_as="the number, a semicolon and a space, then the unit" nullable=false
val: 45; mV
